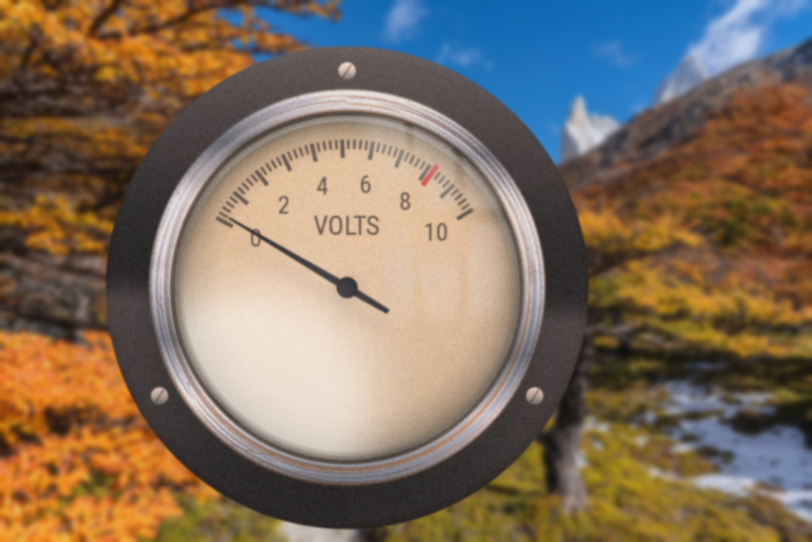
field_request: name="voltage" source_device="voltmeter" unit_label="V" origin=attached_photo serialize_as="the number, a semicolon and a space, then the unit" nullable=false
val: 0.2; V
